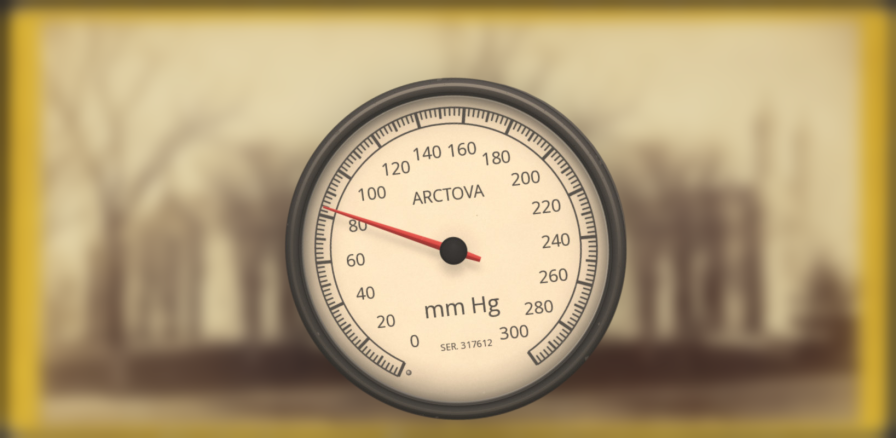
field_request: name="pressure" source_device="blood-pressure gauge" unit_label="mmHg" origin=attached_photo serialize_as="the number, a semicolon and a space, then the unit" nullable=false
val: 84; mmHg
